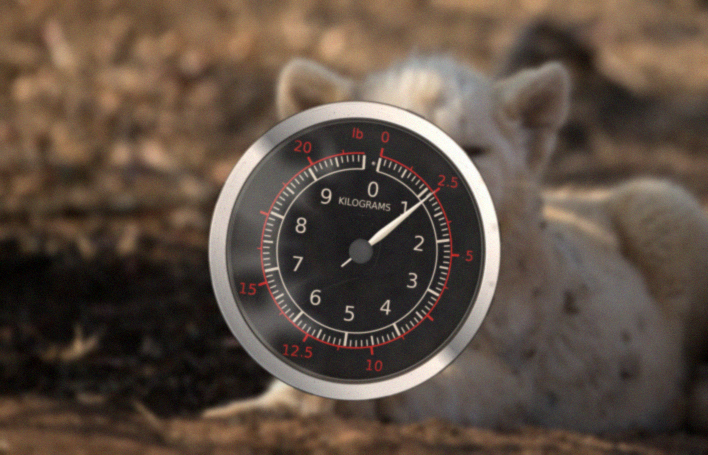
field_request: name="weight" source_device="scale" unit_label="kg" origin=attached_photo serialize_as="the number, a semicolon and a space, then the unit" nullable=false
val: 1.1; kg
